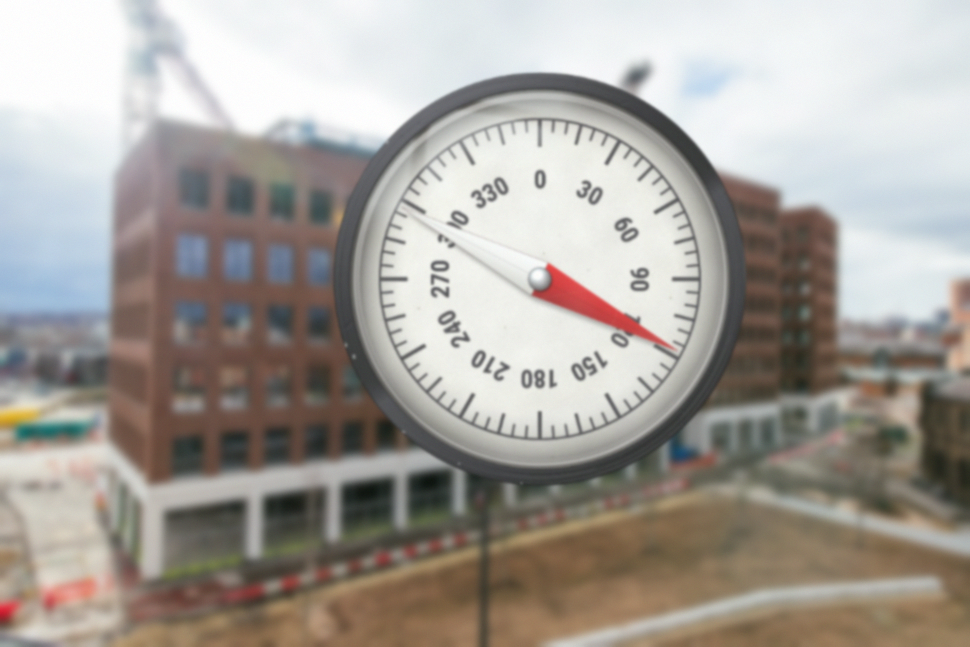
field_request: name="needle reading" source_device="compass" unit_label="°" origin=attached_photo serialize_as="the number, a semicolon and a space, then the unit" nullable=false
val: 117.5; °
